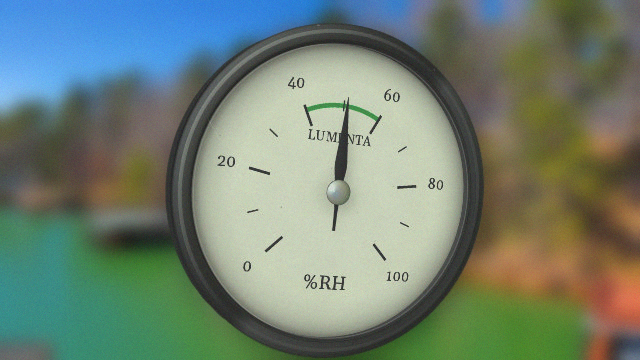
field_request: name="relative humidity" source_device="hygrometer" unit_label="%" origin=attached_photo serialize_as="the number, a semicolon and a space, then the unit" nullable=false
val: 50; %
